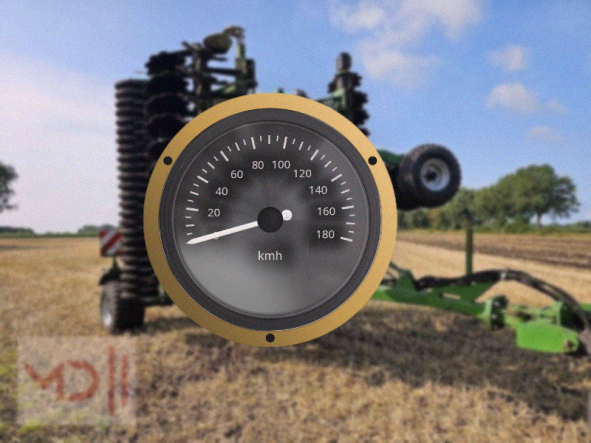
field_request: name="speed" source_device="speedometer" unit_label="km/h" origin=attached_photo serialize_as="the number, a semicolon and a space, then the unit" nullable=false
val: 0; km/h
